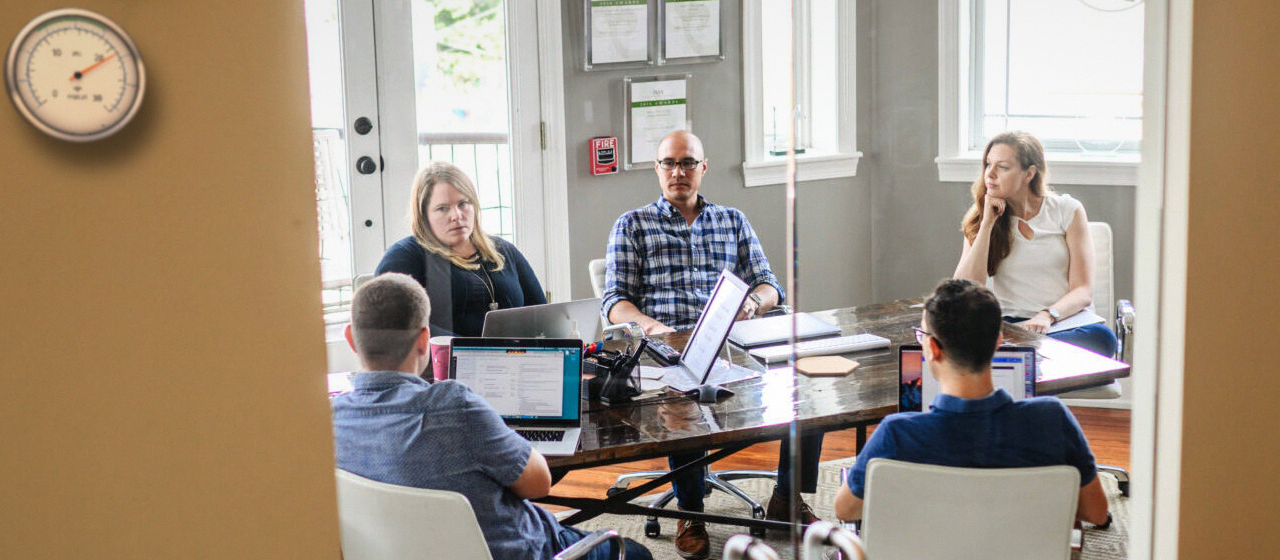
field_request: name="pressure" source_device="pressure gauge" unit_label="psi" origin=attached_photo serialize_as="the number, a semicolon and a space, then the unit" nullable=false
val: 21; psi
